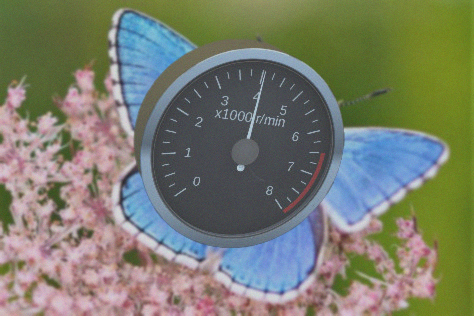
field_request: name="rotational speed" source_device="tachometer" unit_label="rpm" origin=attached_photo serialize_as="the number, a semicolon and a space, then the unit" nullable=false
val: 4000; rpm
